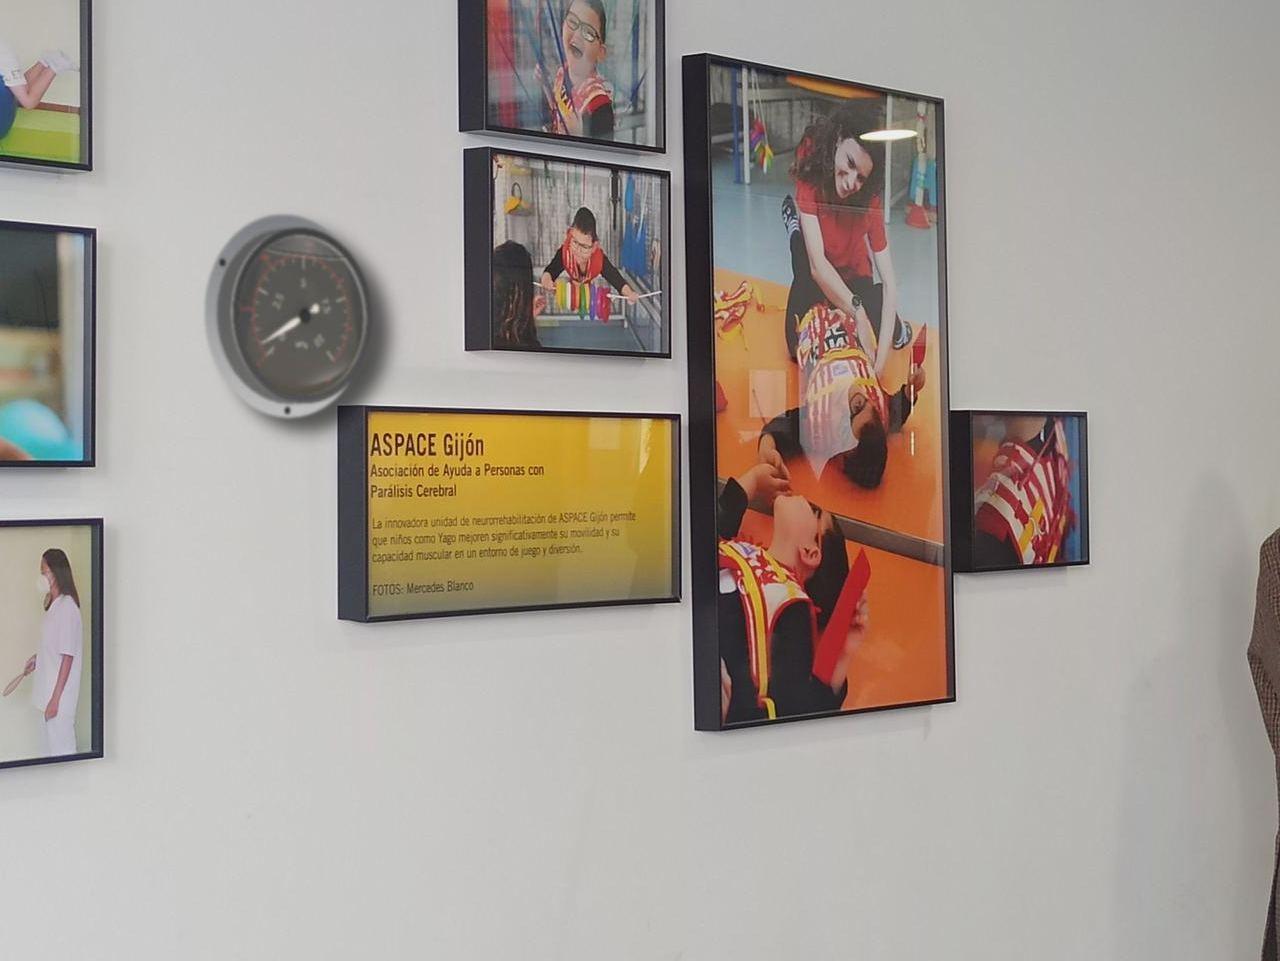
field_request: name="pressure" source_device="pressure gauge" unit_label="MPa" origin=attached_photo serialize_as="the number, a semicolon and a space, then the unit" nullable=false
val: 0.5; MPa
